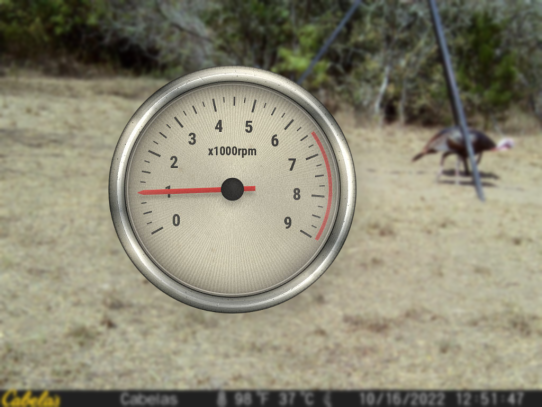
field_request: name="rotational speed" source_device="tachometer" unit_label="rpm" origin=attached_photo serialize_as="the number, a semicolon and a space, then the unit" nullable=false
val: 1000; rpm
